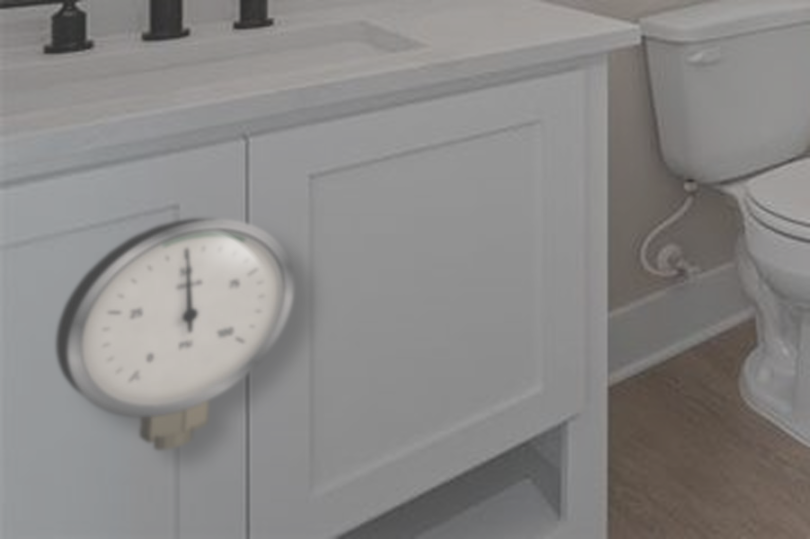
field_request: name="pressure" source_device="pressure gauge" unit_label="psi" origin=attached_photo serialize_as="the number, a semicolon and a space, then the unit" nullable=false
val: 50; psi
